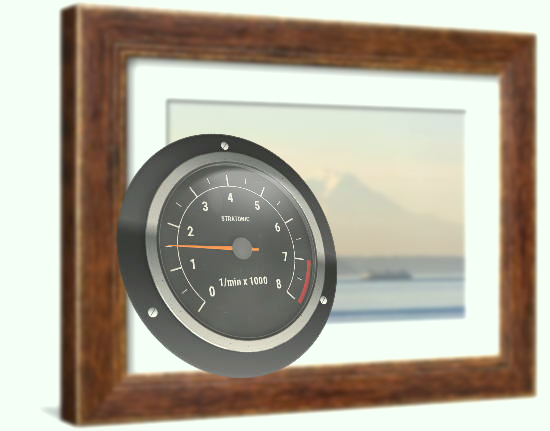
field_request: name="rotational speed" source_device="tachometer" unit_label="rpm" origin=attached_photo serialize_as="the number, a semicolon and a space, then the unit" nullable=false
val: 1500; rpm
